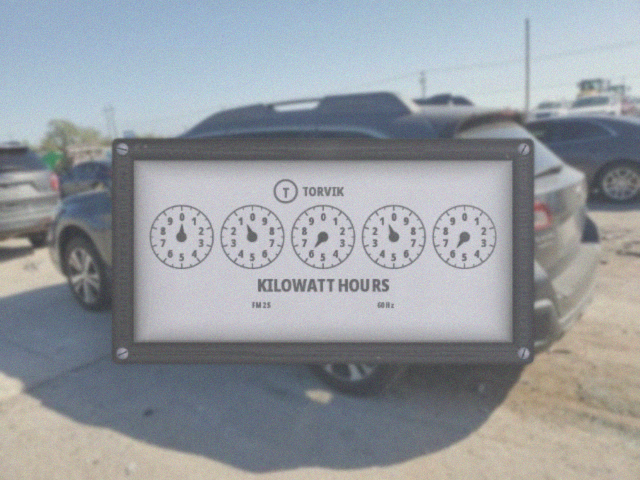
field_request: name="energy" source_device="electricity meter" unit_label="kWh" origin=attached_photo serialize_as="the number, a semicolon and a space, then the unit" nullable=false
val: 606; kWh
